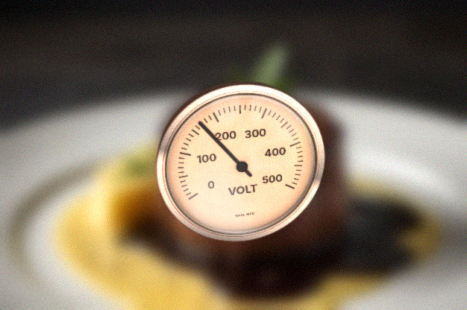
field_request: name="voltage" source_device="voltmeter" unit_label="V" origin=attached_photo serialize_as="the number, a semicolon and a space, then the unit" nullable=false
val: 170; V
